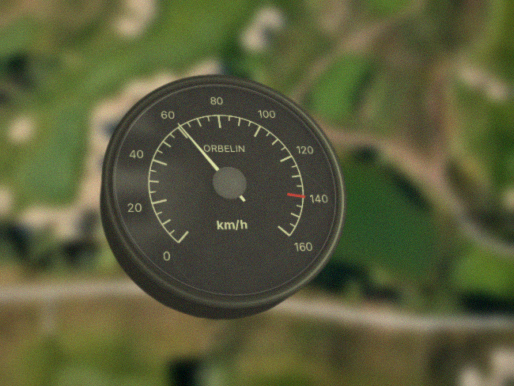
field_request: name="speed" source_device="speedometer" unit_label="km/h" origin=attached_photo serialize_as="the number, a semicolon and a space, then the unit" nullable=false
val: 60; km/h
